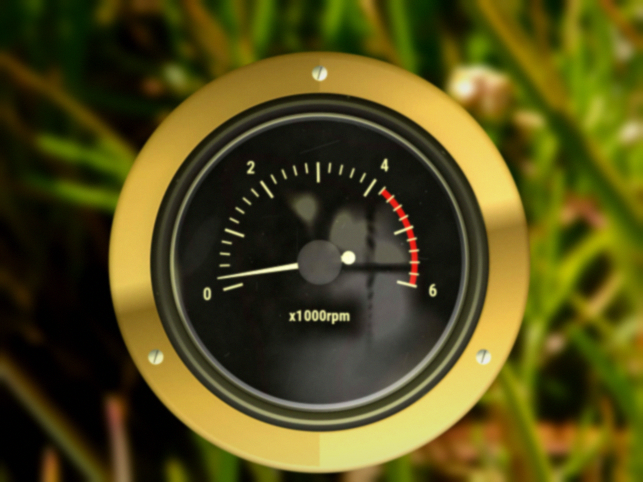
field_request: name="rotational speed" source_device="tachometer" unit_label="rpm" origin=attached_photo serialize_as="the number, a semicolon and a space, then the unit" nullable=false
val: 200; rpm
